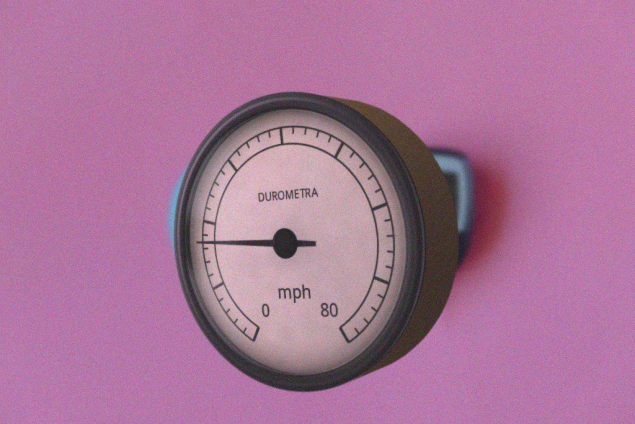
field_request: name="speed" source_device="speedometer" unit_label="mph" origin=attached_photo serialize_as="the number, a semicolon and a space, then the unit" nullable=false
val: 17; mph
